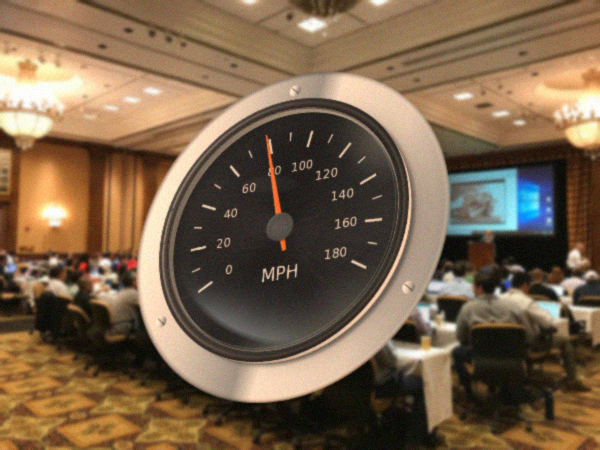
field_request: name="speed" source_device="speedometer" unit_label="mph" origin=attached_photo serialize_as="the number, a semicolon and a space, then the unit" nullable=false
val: 80; mph
